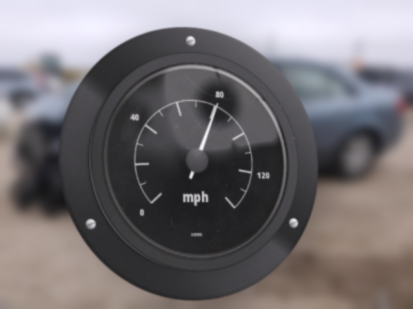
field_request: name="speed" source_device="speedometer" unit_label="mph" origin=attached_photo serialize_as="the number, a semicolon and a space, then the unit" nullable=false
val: 80; mph
